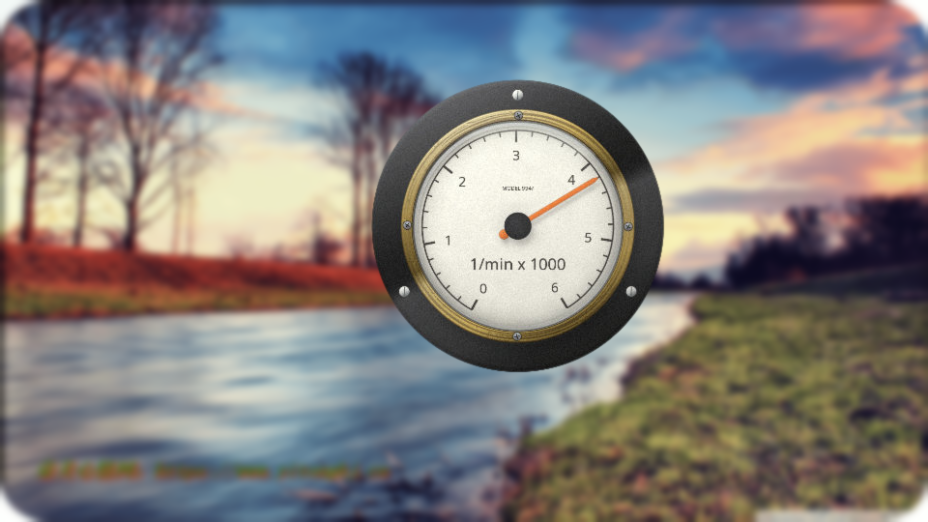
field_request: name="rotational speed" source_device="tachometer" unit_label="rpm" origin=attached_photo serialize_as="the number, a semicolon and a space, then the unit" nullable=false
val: 4200; rpm
